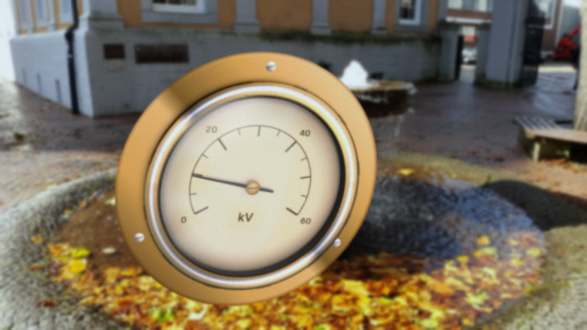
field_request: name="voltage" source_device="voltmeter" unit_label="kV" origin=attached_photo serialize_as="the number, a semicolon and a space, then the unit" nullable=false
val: 10; kV
